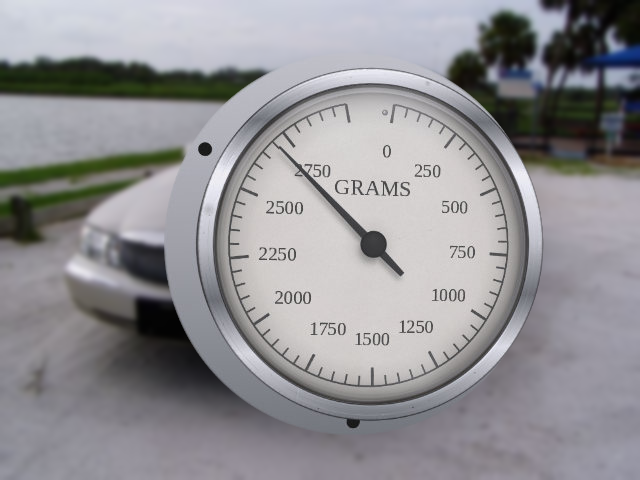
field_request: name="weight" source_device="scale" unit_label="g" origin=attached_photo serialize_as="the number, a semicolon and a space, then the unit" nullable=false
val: 2700; g
